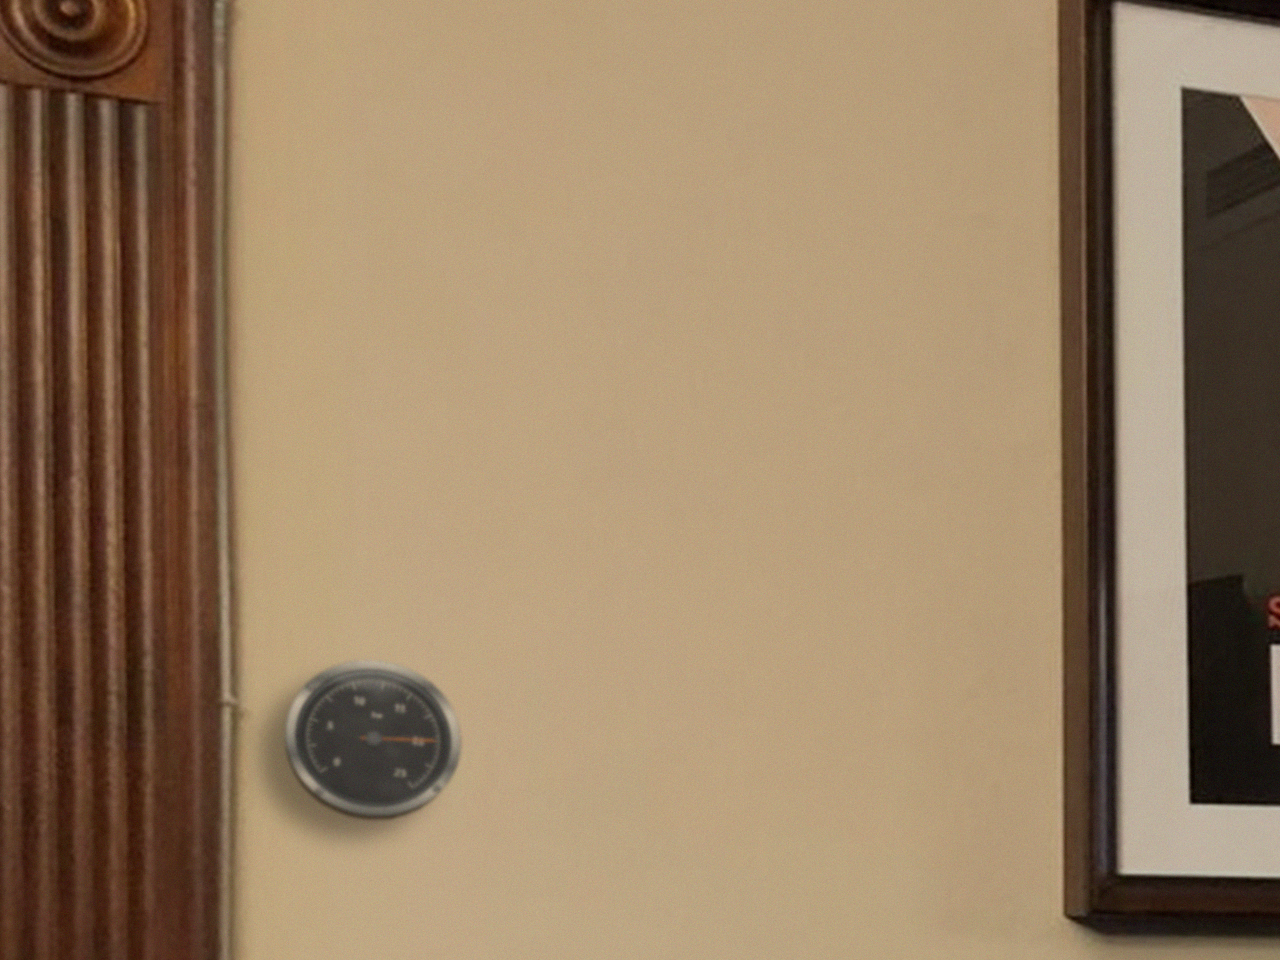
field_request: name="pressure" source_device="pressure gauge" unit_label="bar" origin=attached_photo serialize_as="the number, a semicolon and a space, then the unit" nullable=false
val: 20; bar
